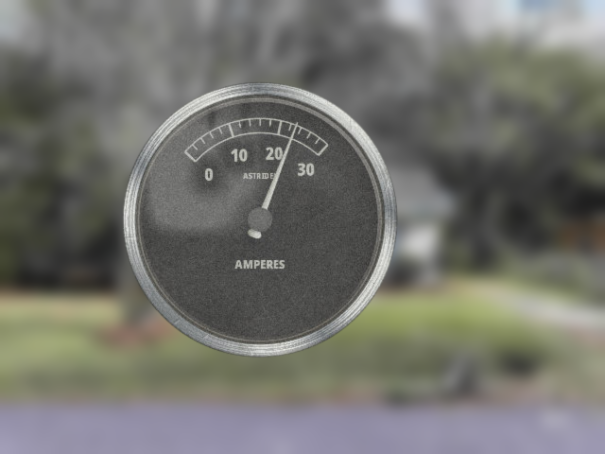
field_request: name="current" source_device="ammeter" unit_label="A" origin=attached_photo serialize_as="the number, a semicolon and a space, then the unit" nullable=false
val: 23; A
